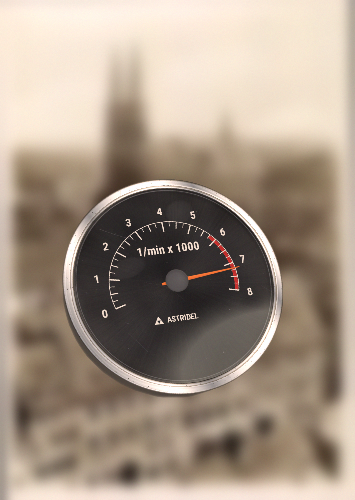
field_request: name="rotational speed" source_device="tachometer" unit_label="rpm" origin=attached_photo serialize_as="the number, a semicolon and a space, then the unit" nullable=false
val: 7250; rpm
